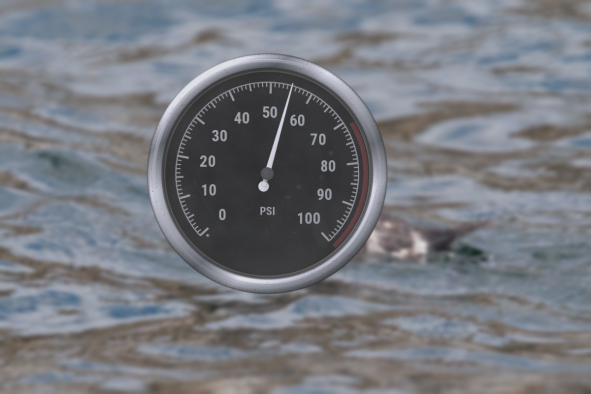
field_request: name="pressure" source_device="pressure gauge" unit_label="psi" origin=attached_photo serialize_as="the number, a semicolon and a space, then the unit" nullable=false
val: 55; psi
